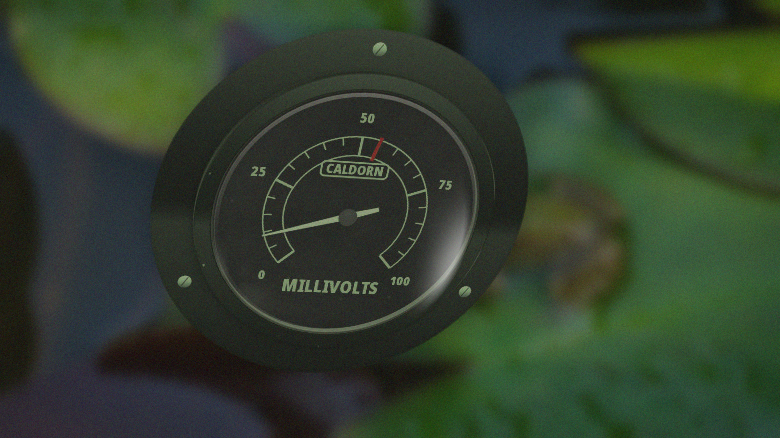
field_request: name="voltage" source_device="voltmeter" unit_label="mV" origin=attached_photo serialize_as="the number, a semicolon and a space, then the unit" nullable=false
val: 10; mV
